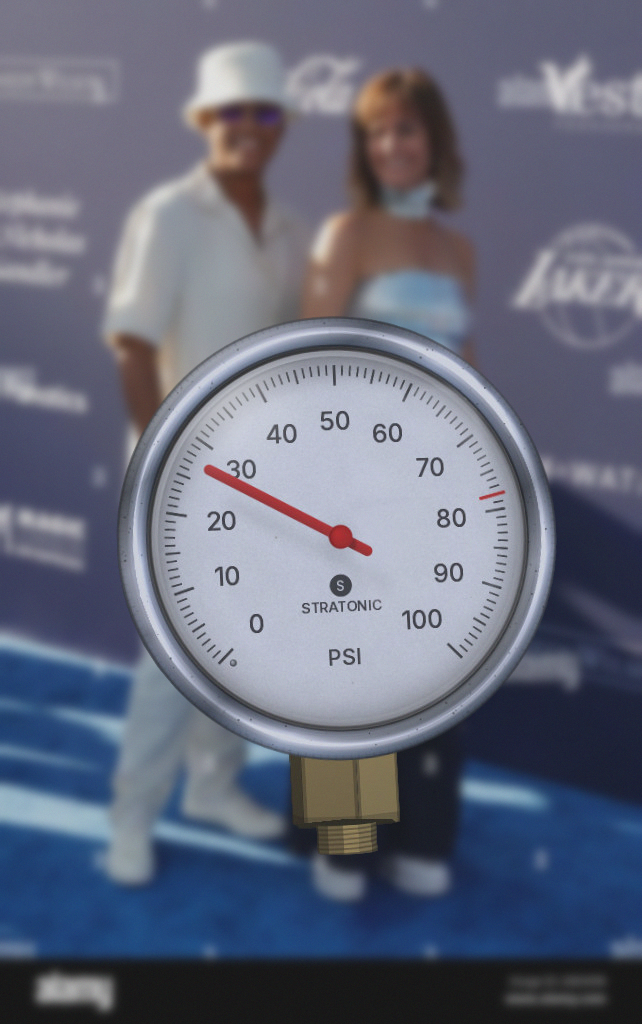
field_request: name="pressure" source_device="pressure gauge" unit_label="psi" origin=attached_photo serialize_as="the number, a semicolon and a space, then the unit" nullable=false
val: 27; psi
